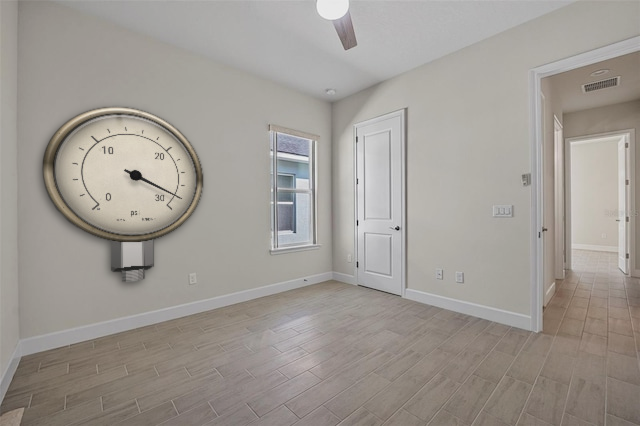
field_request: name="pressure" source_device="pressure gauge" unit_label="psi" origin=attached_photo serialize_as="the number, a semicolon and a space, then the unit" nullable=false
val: 28; psi
